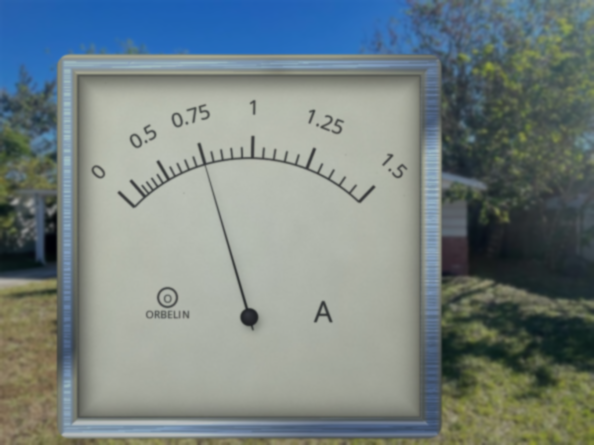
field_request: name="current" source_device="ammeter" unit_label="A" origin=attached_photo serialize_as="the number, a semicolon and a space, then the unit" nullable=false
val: 0.75; A
